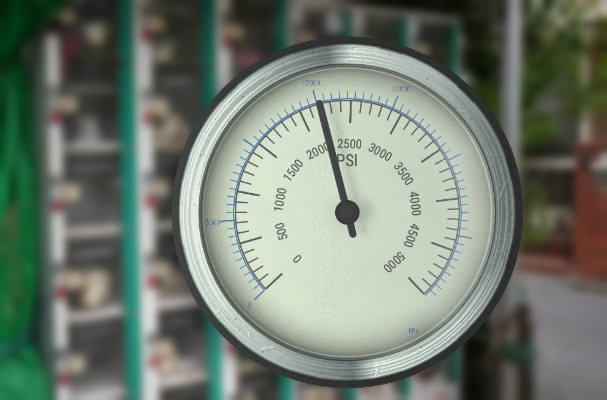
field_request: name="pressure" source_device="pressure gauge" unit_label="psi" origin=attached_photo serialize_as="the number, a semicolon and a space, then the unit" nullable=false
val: 2200; psi
